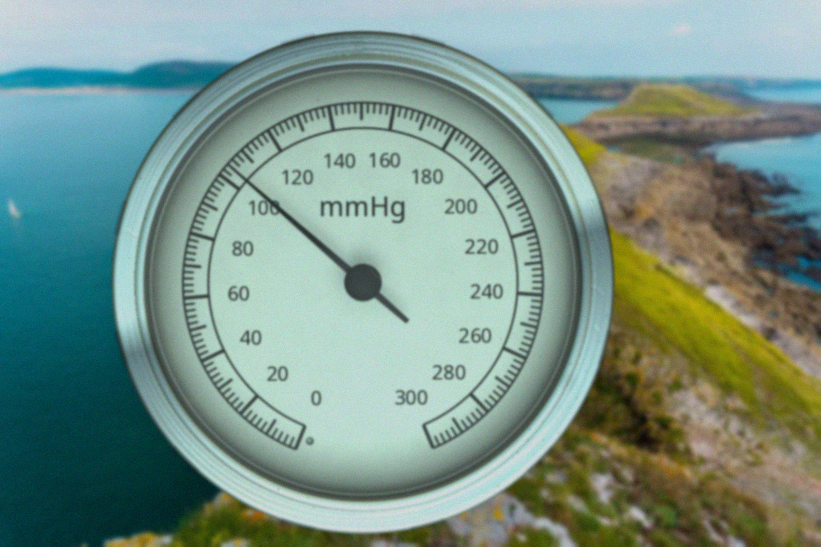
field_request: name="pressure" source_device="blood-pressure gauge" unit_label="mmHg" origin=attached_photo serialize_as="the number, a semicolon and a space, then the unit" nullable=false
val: 104; mmHg
